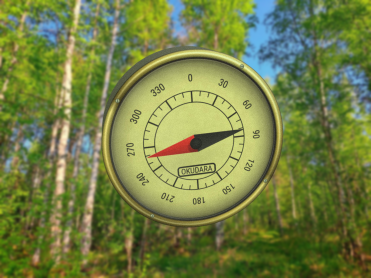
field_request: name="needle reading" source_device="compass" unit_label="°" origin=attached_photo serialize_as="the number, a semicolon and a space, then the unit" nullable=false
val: 260; °
